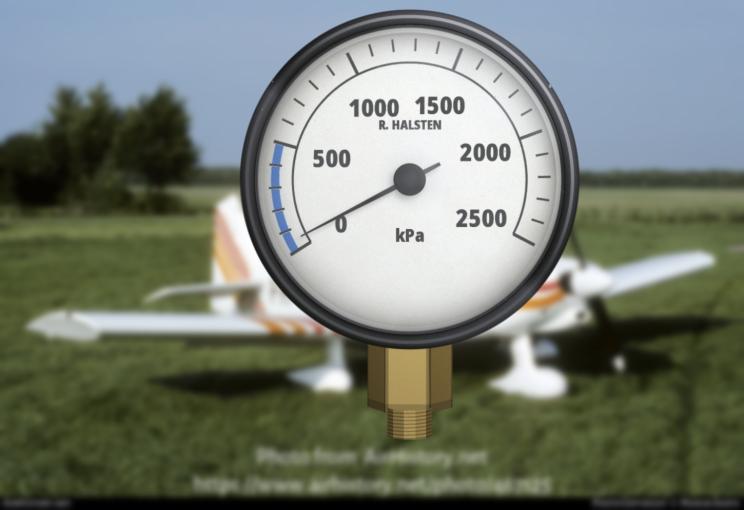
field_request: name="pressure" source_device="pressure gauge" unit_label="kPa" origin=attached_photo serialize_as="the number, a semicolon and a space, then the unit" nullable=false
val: 50; kPa
